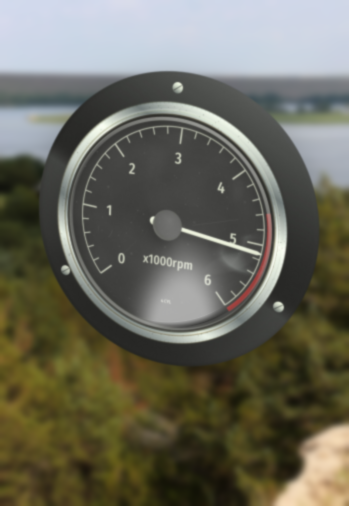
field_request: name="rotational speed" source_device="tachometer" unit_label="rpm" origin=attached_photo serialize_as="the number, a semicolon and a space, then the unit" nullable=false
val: 5100; rpm
